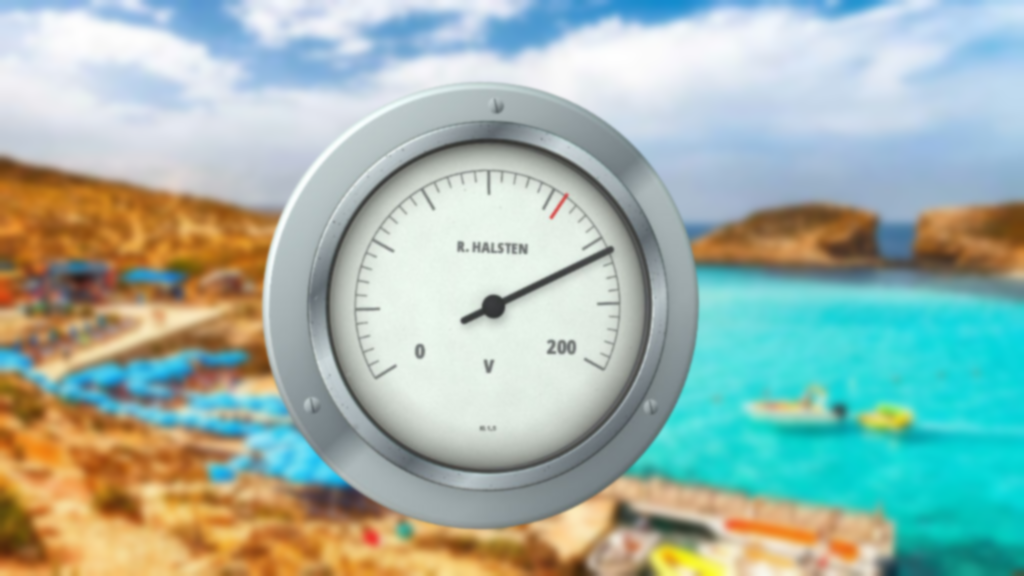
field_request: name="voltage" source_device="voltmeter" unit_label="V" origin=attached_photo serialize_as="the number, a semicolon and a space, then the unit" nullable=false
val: 155; V
